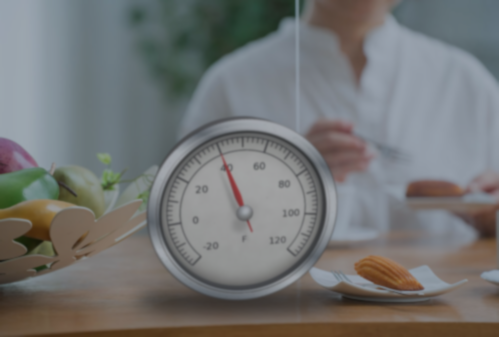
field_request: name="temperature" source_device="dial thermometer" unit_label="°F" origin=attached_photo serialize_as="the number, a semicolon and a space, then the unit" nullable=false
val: 40; °F
